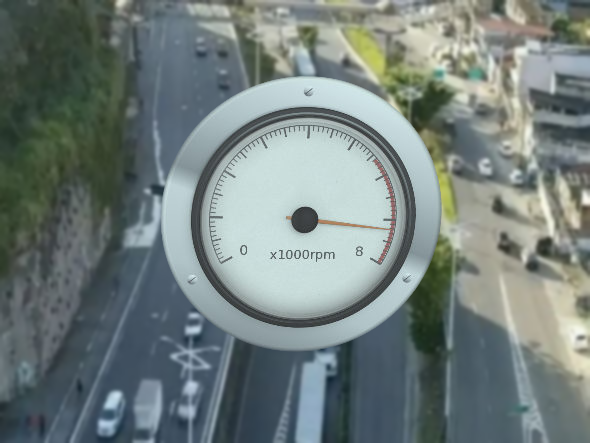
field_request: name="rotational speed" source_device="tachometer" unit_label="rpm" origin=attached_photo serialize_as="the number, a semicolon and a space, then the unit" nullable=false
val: 7200; rpm
